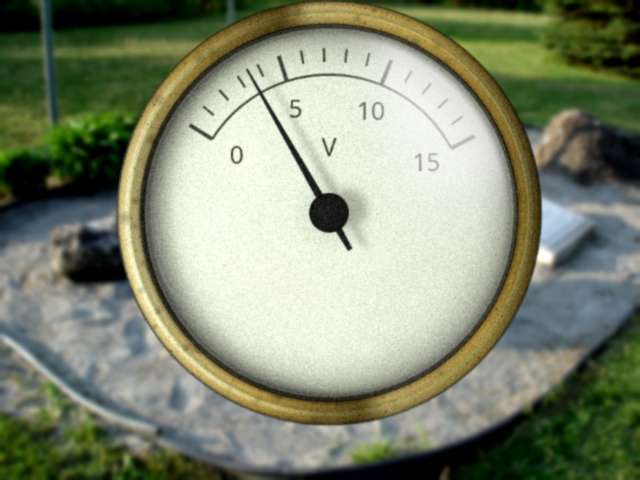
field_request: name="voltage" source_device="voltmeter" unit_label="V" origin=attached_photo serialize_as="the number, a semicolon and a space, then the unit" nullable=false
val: 3.5; V
